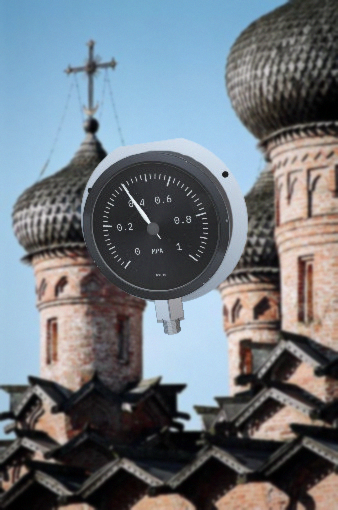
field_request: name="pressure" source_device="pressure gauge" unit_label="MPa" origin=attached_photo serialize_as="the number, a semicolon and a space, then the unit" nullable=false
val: 0.4; MPa
